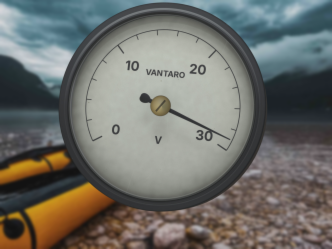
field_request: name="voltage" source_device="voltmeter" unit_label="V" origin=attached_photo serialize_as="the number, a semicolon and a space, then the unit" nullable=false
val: 29; V
